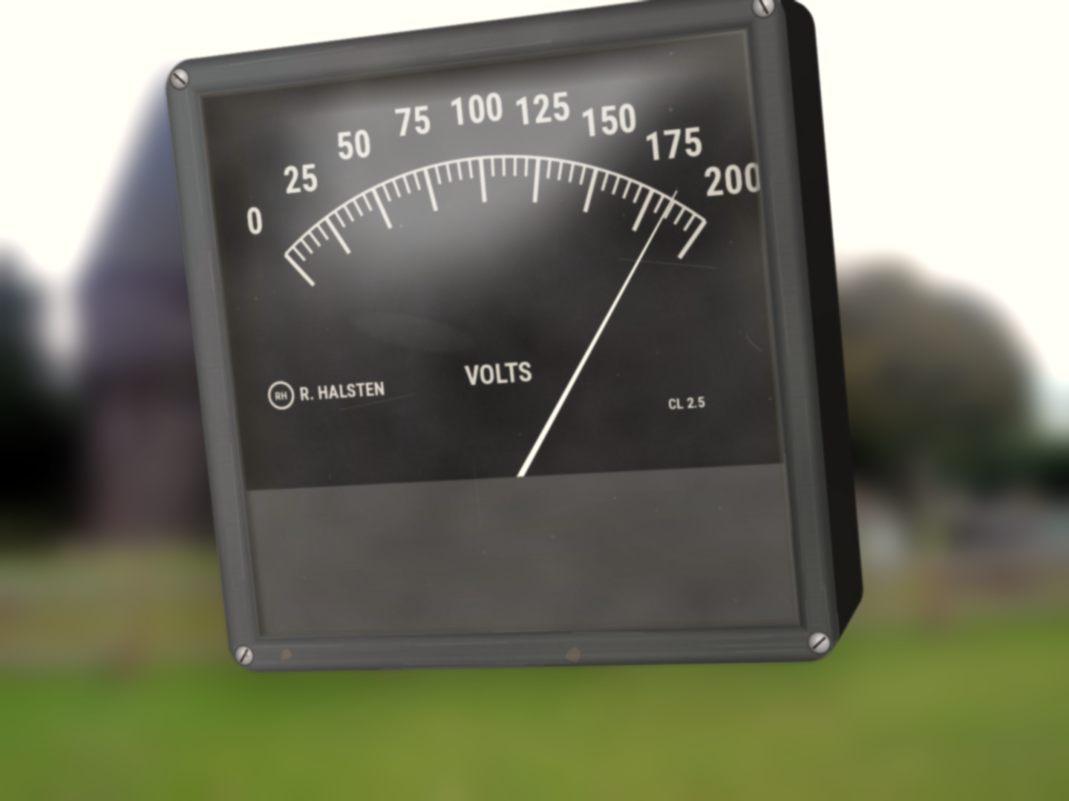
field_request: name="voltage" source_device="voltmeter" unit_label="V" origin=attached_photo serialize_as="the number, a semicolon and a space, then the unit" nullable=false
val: 185; V
